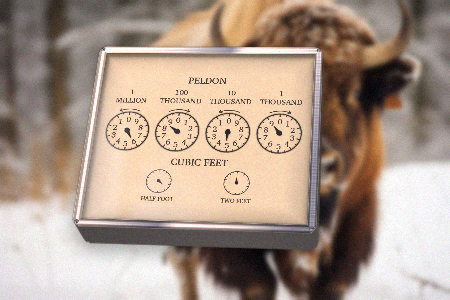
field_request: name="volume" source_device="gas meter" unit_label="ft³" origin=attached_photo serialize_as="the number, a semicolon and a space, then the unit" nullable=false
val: 584900; ft³
